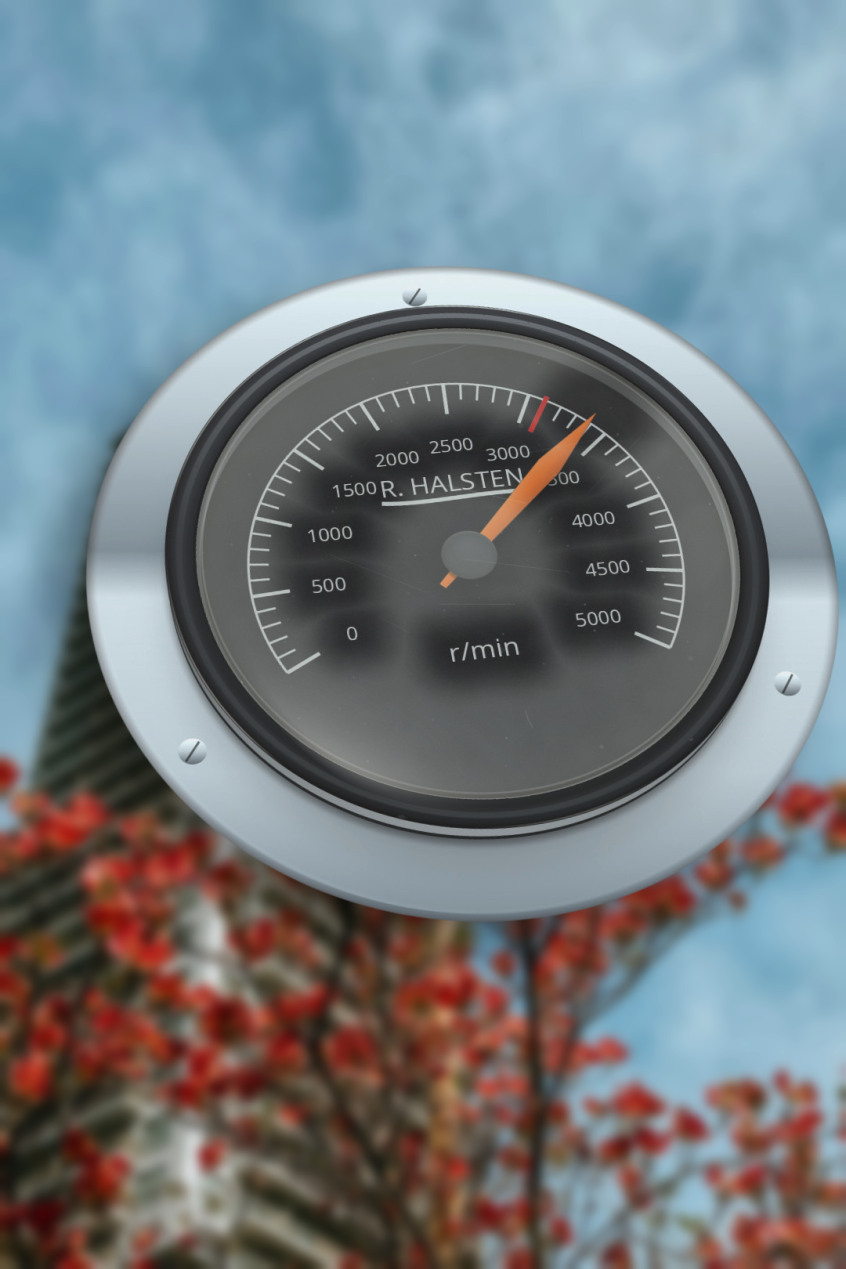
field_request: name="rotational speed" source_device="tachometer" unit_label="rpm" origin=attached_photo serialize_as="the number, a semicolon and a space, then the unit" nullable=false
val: 3400; rpm
